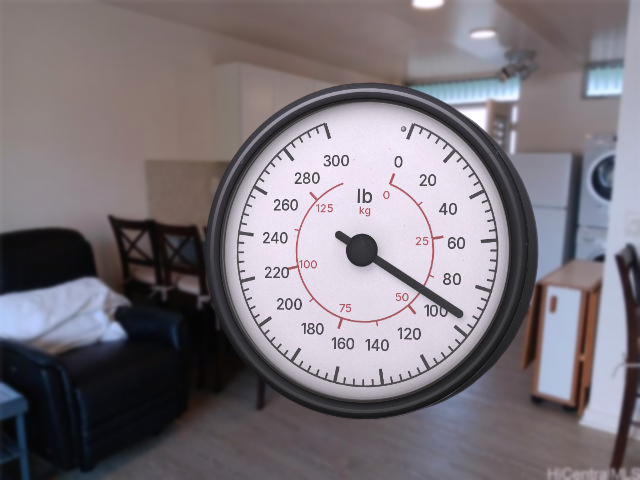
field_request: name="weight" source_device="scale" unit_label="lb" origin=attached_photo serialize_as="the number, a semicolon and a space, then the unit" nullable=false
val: 94; lb
